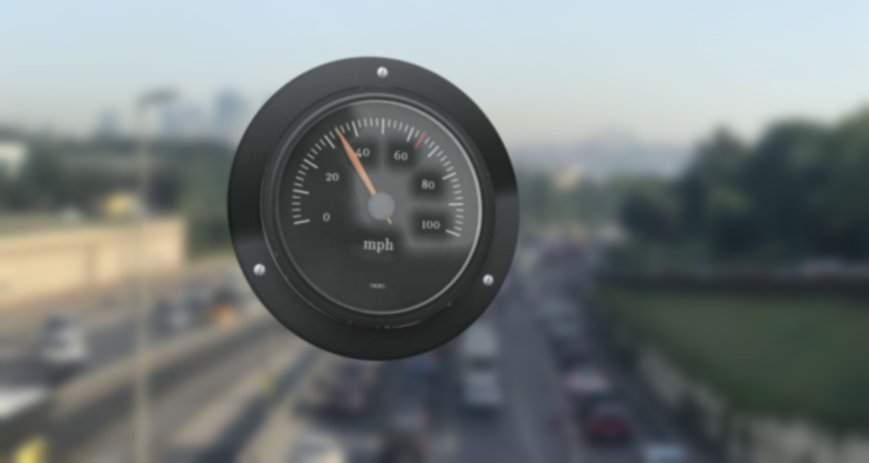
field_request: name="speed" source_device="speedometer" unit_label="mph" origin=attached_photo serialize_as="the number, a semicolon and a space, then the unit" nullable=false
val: 34; mph
